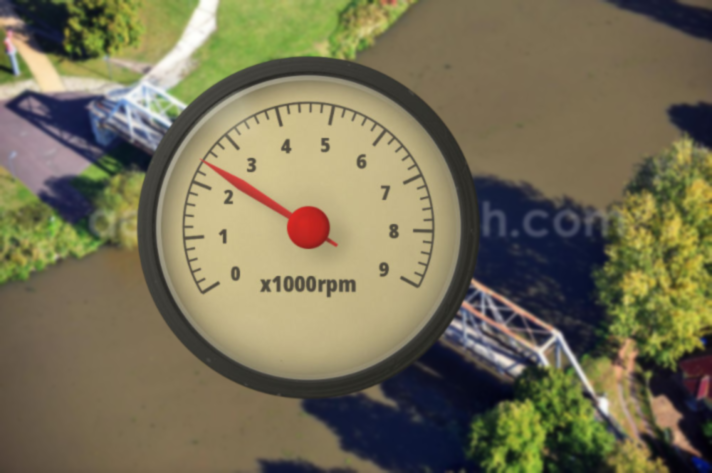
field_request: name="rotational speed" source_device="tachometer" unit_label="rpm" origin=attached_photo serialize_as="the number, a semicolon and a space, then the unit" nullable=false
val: 2400; rpm
